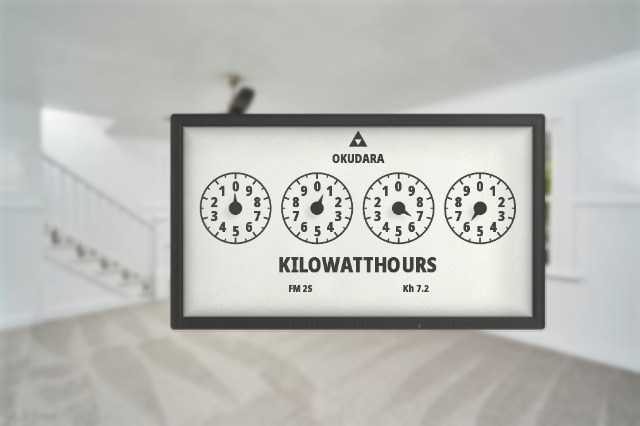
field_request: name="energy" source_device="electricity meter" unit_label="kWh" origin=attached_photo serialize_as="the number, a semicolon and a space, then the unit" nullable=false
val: 66; kWh
